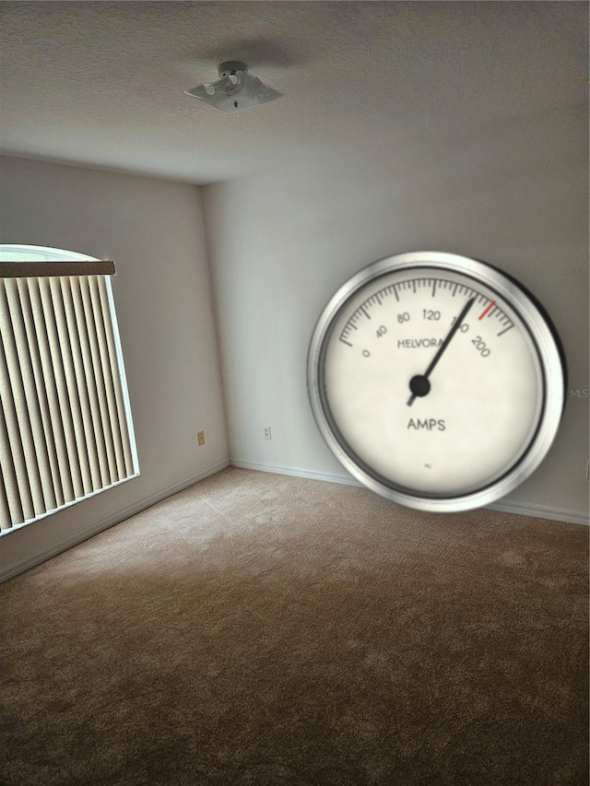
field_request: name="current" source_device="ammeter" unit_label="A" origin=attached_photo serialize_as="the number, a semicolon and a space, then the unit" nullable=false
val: 160; A
